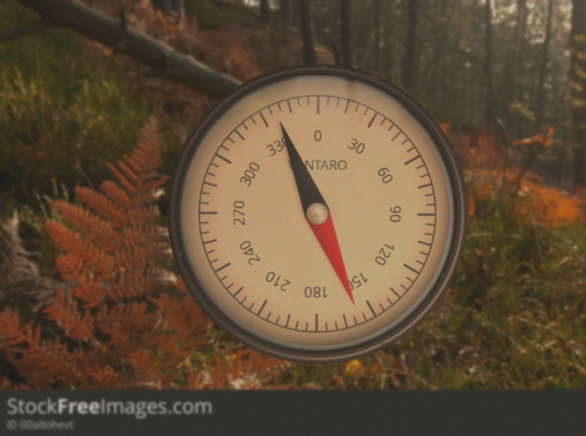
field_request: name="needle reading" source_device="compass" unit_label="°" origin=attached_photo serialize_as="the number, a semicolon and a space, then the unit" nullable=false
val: 157.5; °
